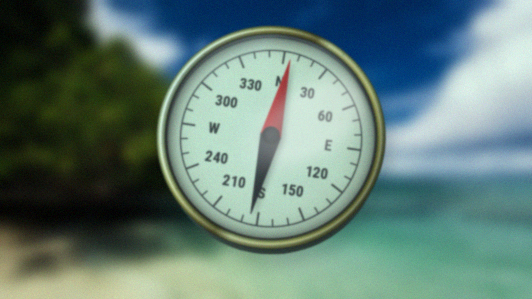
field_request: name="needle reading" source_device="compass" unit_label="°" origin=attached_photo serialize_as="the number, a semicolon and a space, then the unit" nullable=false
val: 5; °
